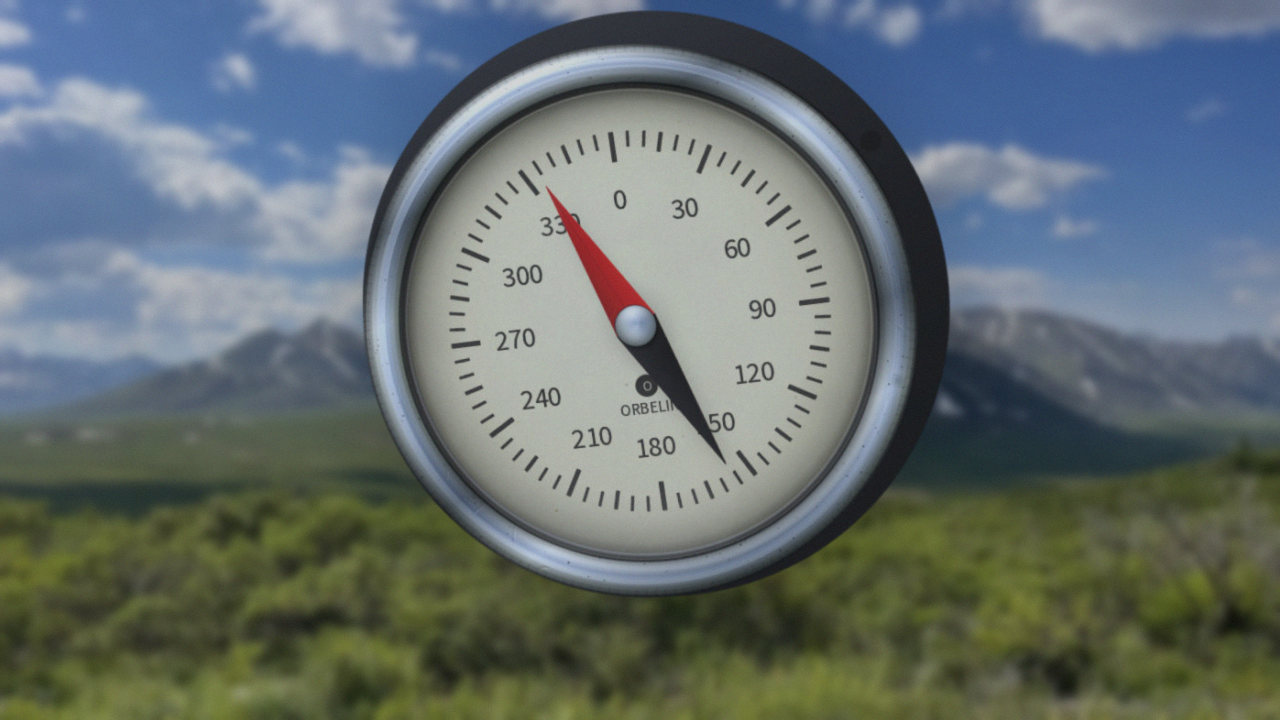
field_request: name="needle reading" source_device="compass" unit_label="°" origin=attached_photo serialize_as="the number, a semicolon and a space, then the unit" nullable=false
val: 335; °
